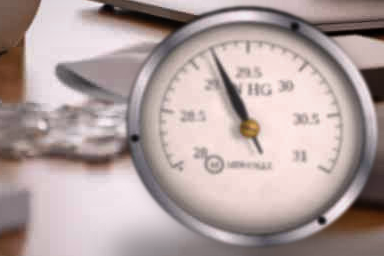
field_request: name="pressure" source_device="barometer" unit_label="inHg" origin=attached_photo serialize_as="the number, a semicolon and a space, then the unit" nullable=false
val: 29.2; inHg
